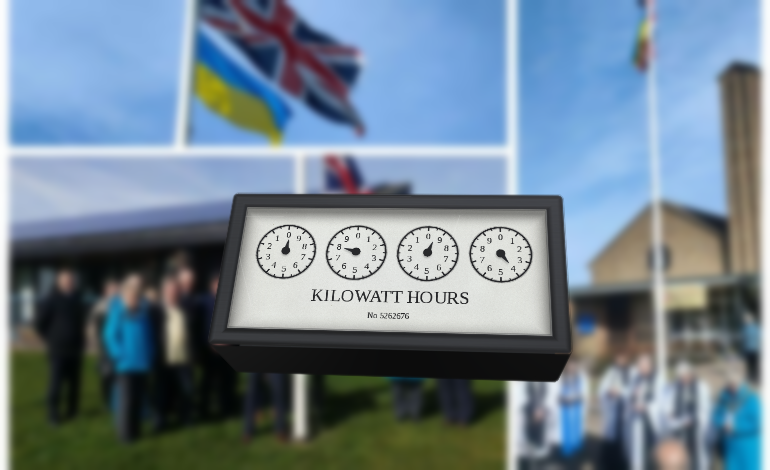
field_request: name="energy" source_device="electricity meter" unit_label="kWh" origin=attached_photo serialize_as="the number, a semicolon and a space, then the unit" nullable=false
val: 9794; kWh
